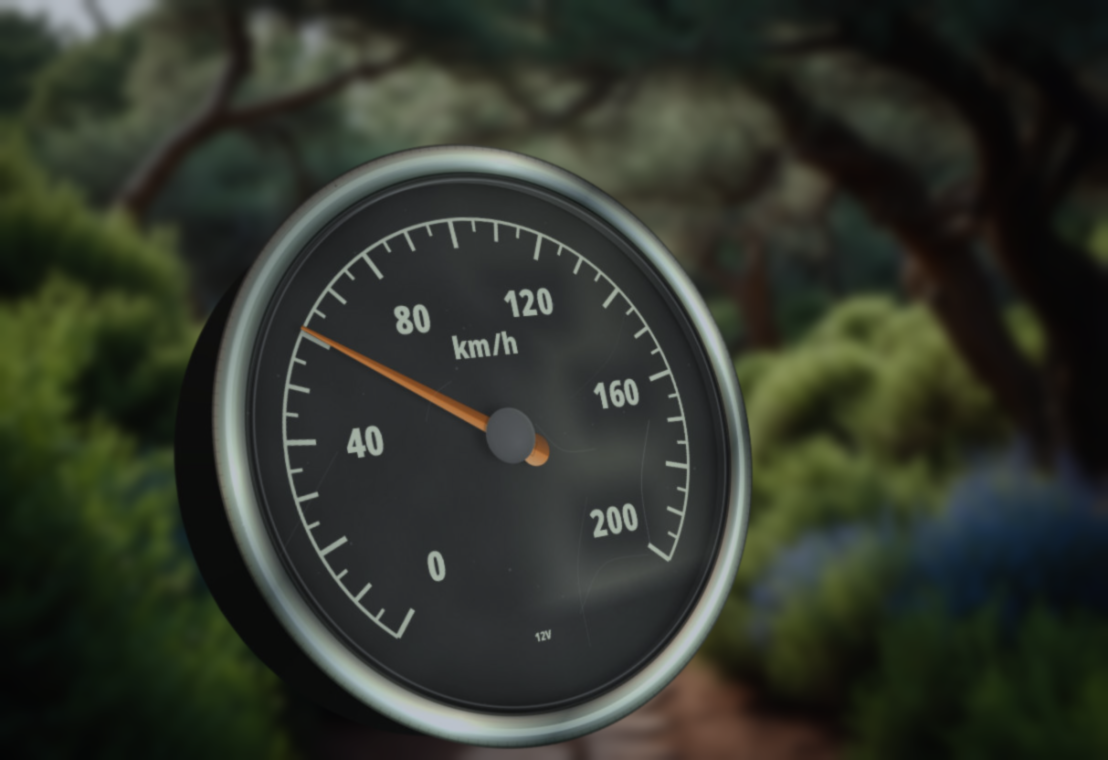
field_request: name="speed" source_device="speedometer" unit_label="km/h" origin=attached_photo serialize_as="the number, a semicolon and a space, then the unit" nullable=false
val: 60; km/h
